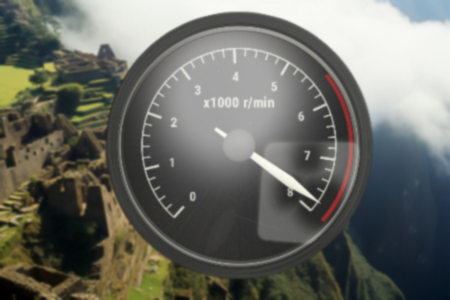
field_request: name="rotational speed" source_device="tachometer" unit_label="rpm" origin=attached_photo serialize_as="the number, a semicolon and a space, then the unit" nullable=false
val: 7800; rpm
